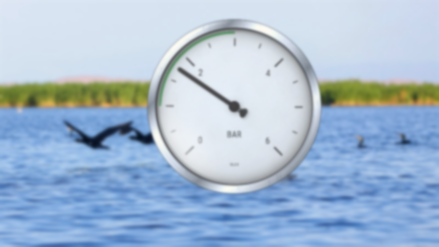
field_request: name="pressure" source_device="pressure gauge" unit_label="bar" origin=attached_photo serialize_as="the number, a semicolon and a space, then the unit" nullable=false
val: 1.75; bar
